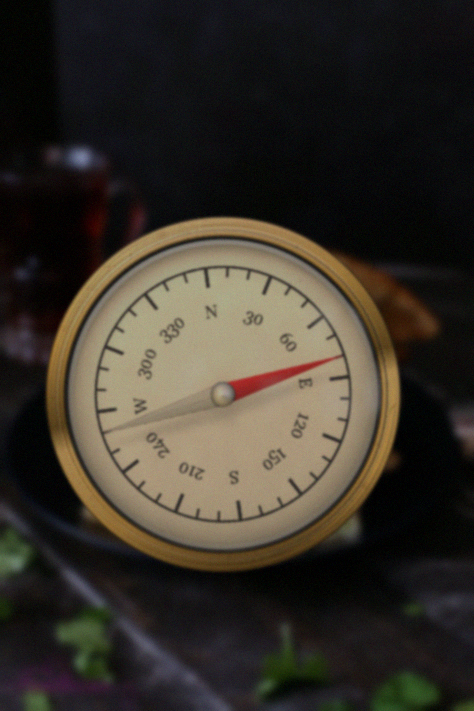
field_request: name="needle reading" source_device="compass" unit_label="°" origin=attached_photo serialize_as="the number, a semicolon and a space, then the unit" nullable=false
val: 80; °
